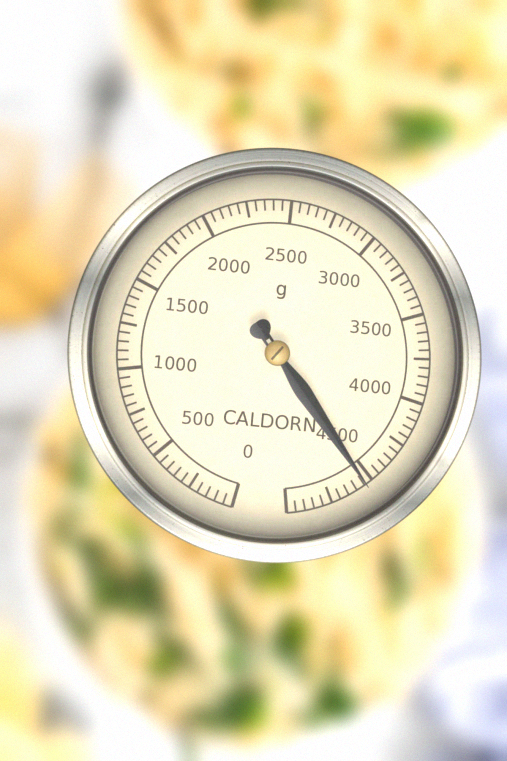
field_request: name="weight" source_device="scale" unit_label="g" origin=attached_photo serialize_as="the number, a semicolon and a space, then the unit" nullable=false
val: 4550; g
